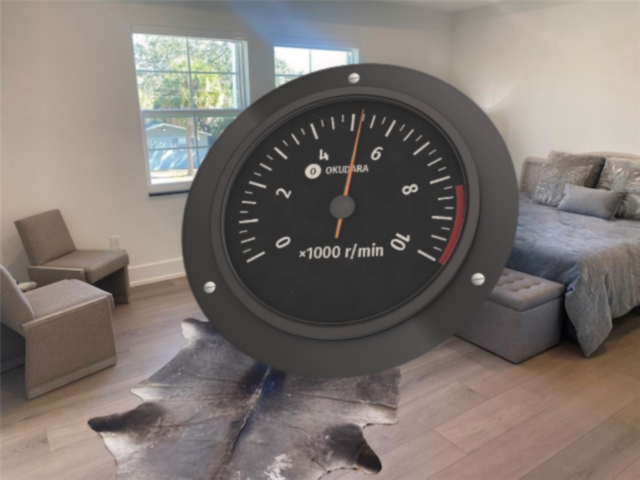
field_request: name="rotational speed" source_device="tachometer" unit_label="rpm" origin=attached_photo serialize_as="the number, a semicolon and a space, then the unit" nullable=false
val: 5250; rpm
